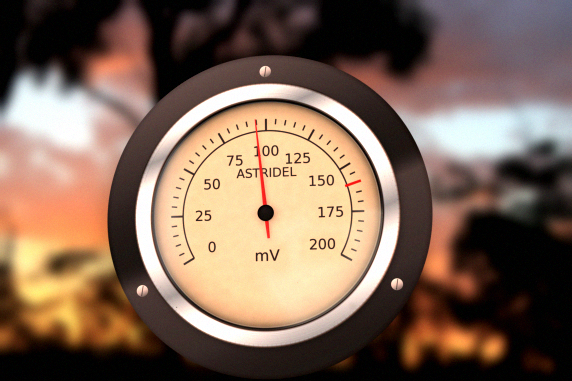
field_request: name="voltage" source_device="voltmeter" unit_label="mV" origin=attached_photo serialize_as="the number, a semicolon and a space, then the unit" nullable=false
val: 95; mV
